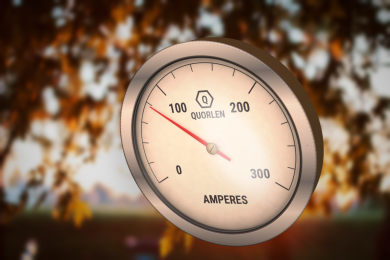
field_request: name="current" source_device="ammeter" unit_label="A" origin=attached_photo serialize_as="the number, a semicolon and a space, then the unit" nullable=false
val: 80; A
